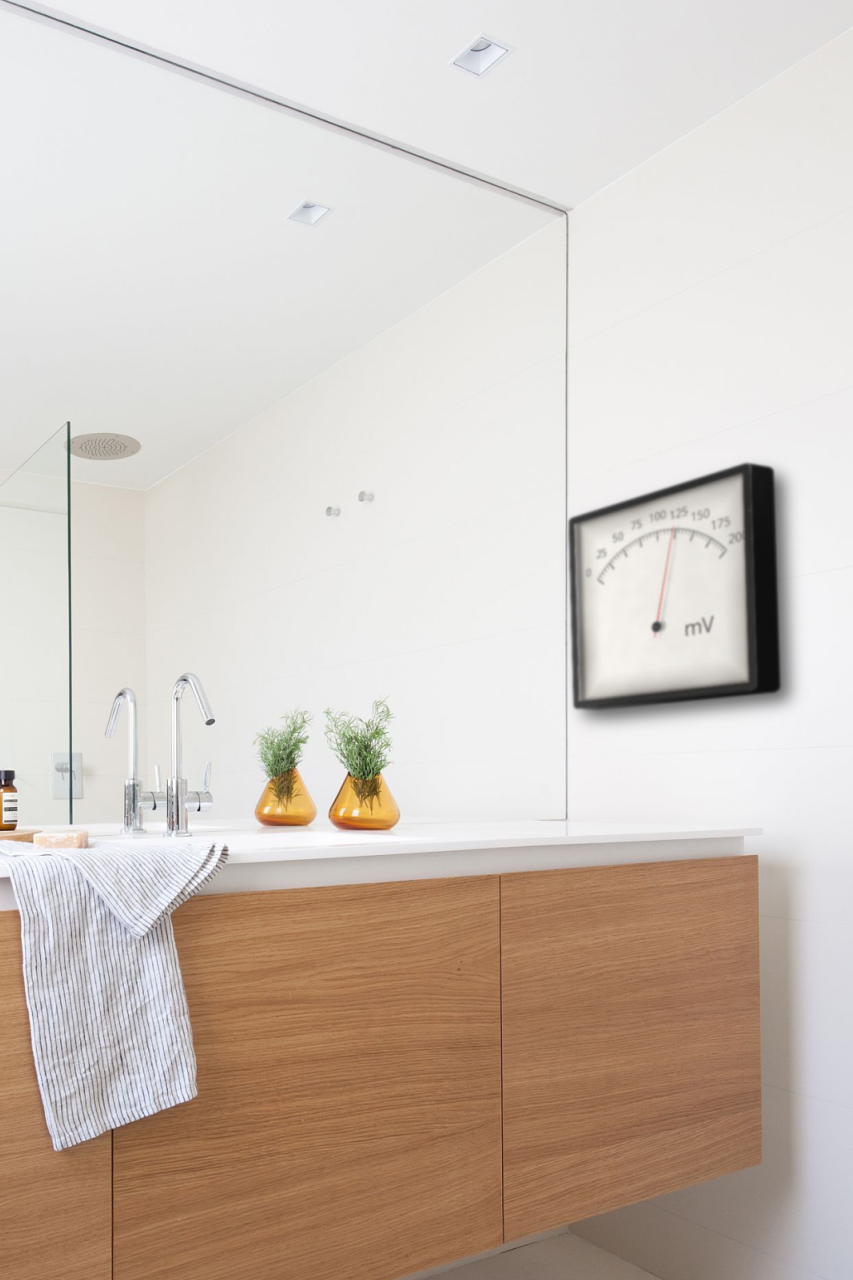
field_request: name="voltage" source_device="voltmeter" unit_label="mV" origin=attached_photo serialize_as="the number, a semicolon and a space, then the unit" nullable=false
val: 125; mV
